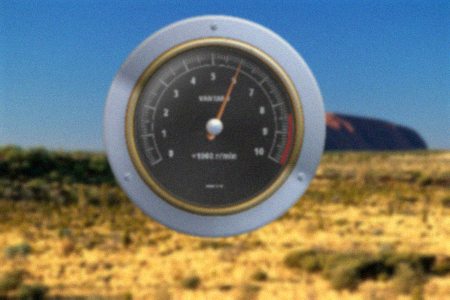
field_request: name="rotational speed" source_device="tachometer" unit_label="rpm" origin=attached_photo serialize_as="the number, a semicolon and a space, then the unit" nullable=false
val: 6000; rpm
